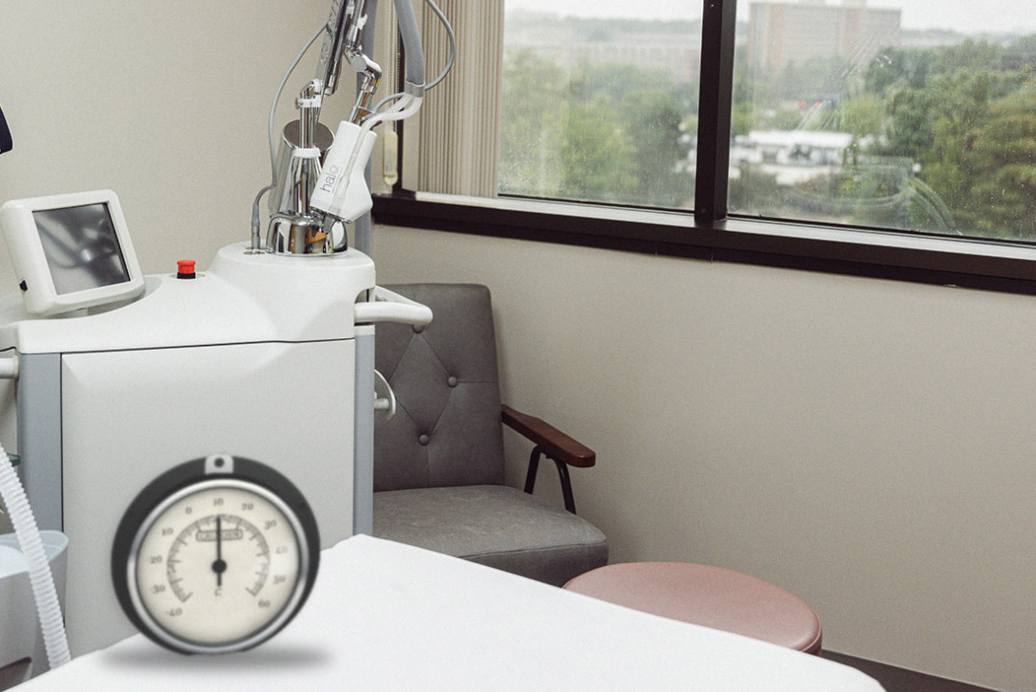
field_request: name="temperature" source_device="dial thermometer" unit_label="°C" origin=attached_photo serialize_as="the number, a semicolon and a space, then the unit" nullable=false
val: 10; °C
